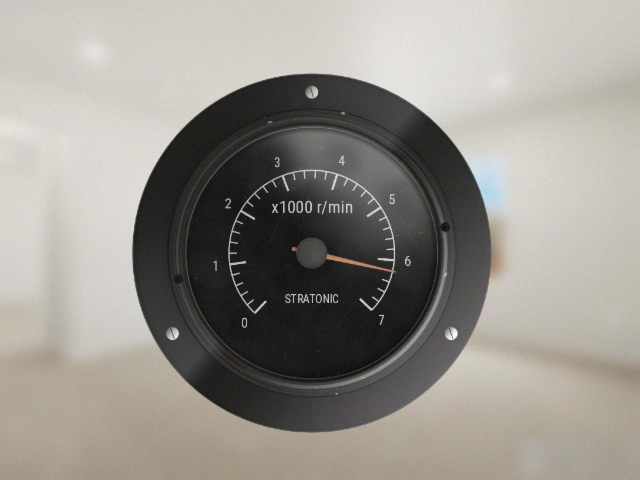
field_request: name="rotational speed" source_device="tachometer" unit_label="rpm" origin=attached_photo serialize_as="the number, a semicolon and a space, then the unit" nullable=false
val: 6200; rpm
